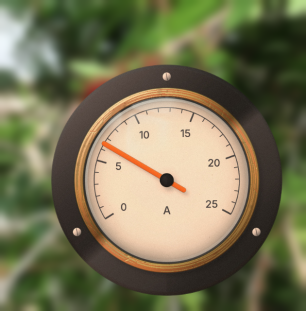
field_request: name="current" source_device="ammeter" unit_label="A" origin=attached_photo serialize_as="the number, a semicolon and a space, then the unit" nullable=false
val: 6.5; A
